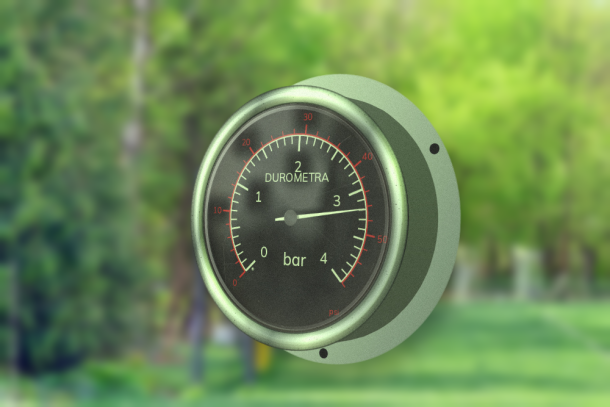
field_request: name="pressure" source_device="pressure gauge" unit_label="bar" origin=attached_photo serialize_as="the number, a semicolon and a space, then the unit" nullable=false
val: 3.2; bar
